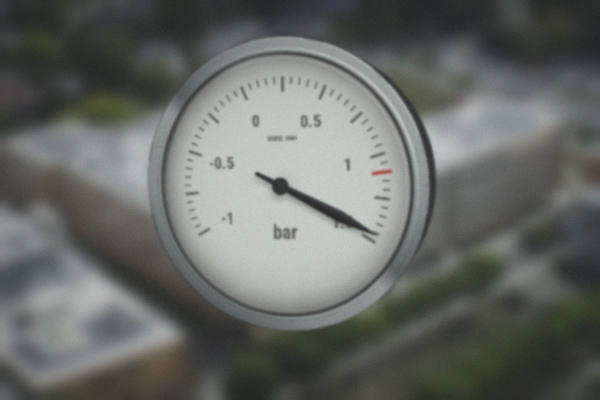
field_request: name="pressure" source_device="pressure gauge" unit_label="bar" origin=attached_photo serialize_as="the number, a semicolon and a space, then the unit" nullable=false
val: 1.45; bar
